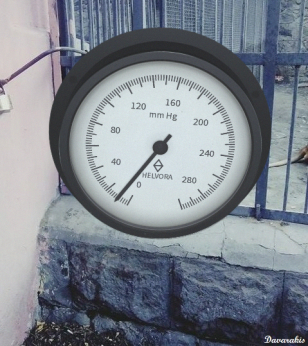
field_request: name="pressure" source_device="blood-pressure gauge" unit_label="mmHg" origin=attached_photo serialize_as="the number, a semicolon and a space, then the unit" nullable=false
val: 10; mmHg
